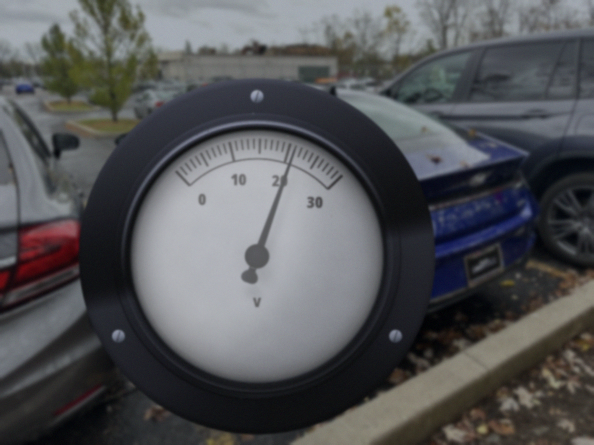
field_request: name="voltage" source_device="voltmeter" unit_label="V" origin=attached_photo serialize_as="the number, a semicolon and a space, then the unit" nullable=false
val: 21; V
